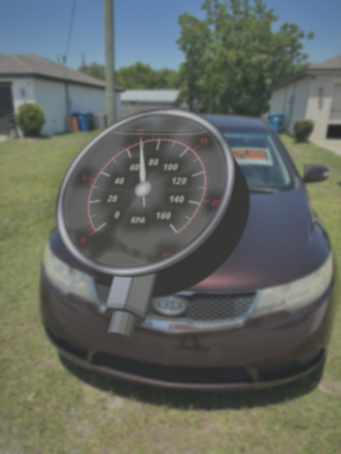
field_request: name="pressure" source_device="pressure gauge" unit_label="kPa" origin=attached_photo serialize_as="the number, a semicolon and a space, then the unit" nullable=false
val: 70; kPa
